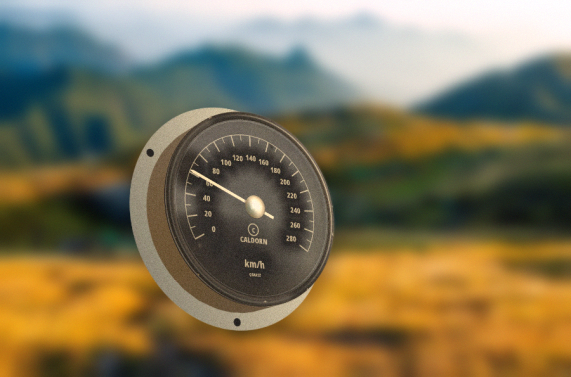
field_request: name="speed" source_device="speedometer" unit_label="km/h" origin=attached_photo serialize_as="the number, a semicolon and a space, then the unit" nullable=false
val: 60; km/h
